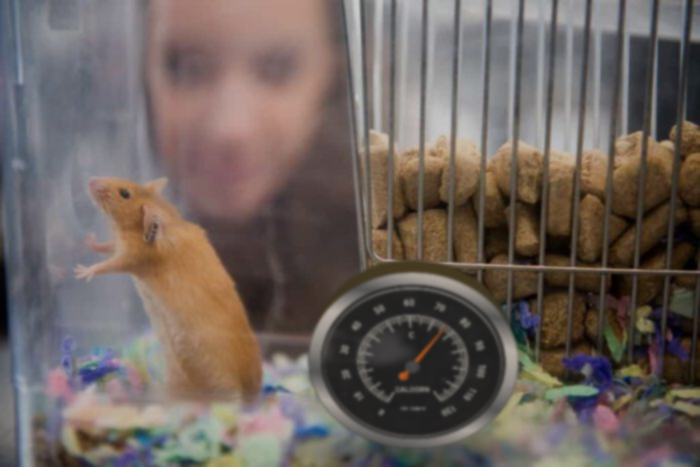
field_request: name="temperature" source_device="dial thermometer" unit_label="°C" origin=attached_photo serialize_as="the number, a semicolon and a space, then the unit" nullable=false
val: 75; °C
